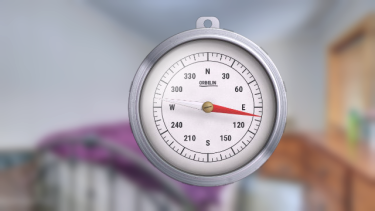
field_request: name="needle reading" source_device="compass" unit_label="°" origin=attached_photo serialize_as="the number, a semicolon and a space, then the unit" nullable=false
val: 100; °
